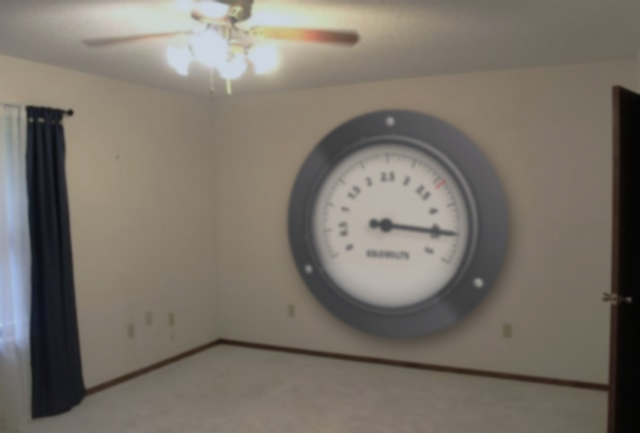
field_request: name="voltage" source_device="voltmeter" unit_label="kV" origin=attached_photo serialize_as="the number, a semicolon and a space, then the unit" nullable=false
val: 4.5; kV
